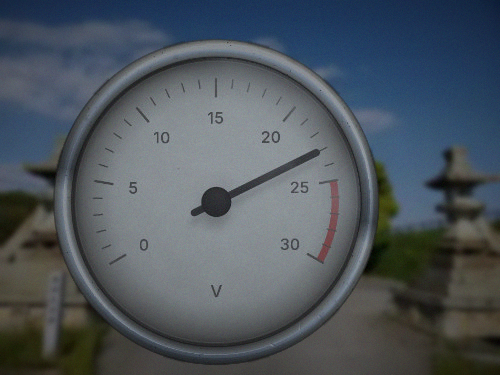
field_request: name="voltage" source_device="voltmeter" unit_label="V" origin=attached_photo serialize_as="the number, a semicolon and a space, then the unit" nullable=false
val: 23; V
